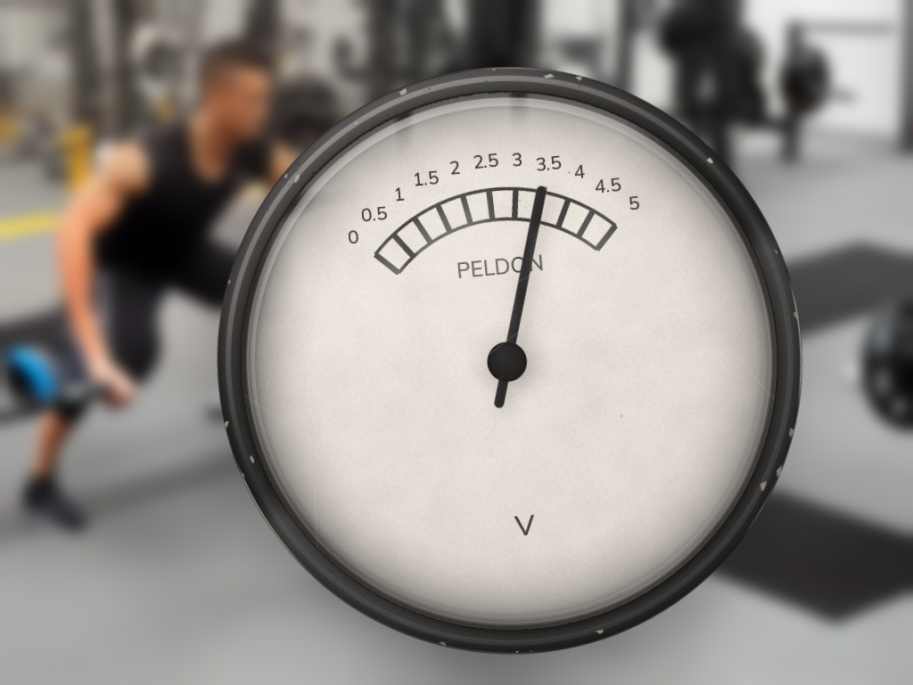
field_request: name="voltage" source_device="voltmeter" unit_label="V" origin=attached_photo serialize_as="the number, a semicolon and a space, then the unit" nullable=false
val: 3.5; V
